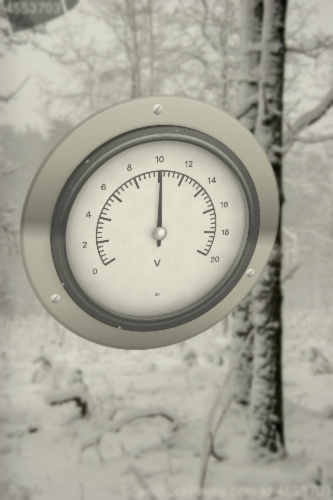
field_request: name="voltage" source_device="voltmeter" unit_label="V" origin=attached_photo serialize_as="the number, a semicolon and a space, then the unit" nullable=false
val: 10; V
